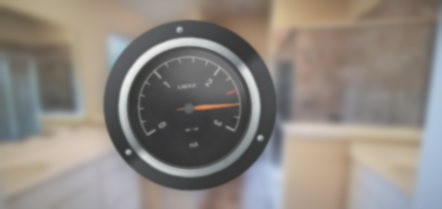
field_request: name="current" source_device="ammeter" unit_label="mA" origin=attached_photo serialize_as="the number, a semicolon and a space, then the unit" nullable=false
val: 2.6; mA
